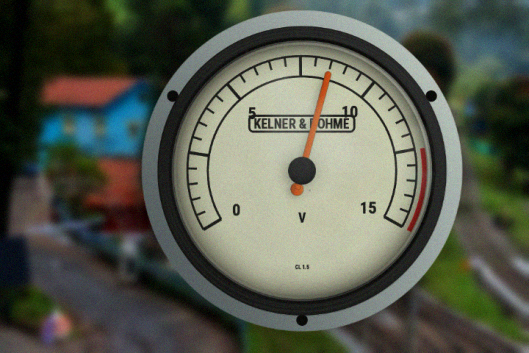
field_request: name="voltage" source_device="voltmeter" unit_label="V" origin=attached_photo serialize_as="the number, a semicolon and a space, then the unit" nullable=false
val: 8.5; V
